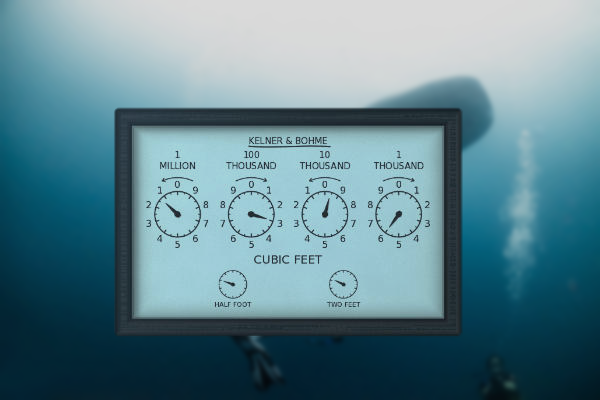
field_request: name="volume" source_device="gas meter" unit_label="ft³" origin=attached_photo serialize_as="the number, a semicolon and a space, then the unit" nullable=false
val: 129600; ft³
